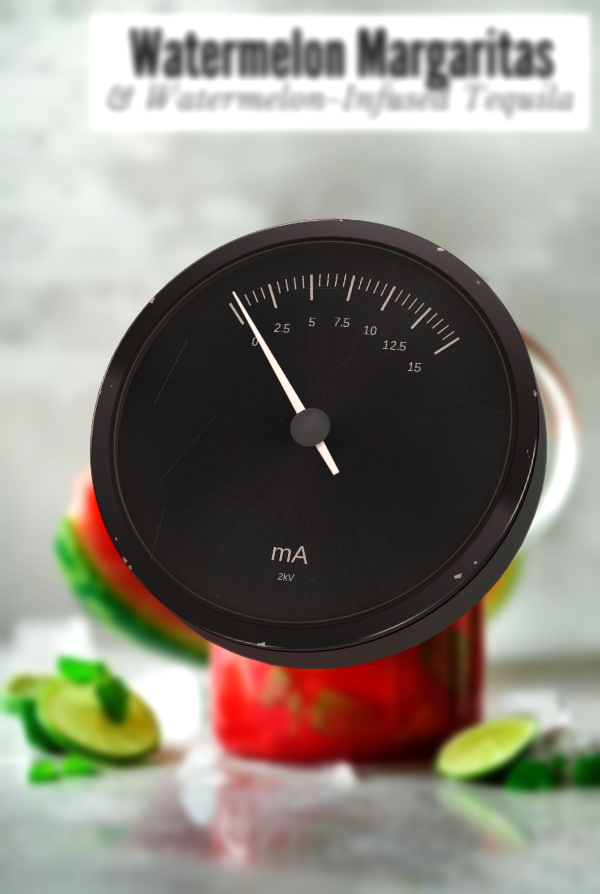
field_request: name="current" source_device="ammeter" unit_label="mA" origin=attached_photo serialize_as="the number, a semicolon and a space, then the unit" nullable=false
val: 0.5; mA
